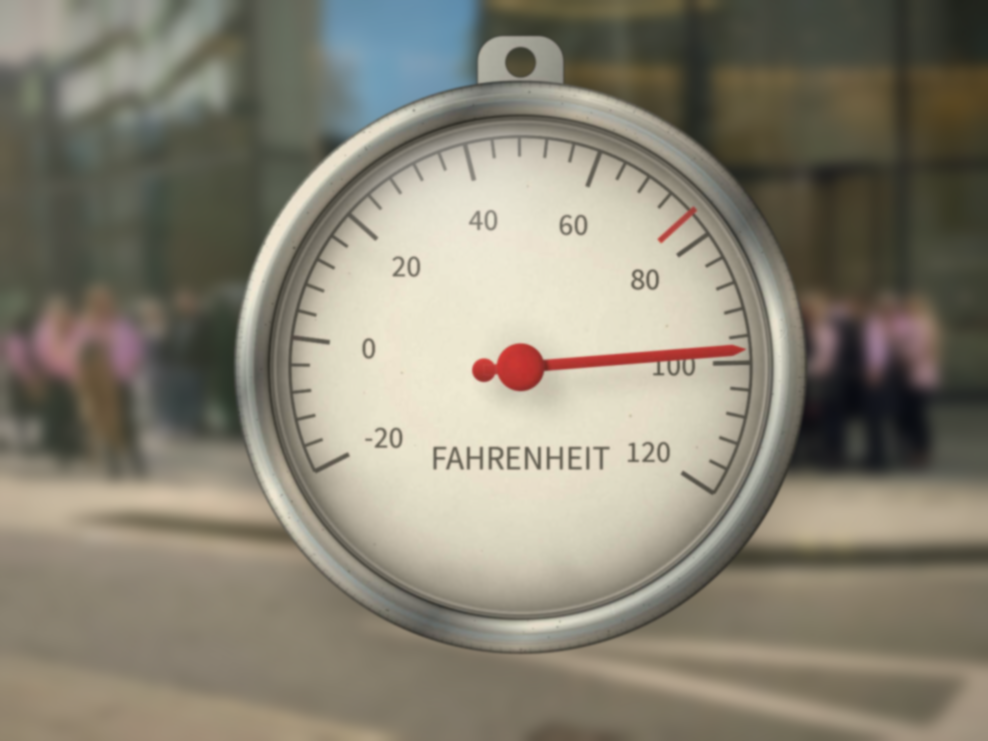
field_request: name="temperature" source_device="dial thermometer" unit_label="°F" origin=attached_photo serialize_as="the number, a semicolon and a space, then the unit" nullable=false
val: 98; °F
